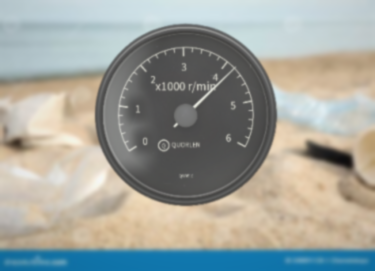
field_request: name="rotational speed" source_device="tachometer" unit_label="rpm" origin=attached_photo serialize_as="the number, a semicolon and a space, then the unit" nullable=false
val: 4200; rpm
